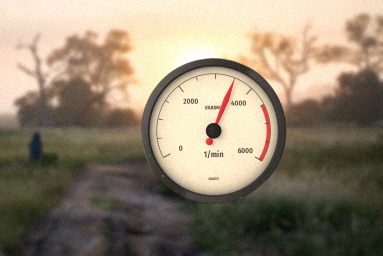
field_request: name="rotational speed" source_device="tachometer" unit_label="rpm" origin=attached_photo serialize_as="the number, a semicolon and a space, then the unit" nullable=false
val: 3500; rpm
